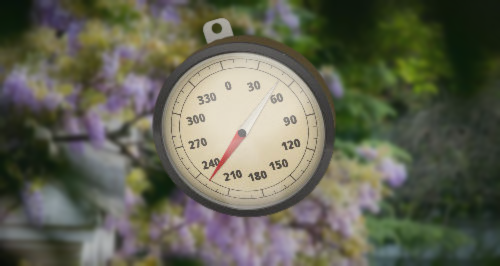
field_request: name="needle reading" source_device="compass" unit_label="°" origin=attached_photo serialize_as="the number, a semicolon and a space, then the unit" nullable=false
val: 230; °
